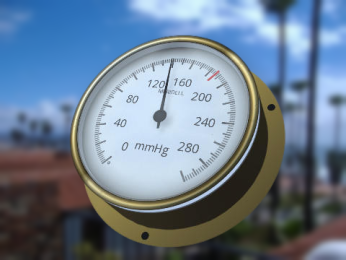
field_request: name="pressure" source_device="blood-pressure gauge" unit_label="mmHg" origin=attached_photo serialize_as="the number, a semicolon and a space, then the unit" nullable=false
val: 140; mmHg
